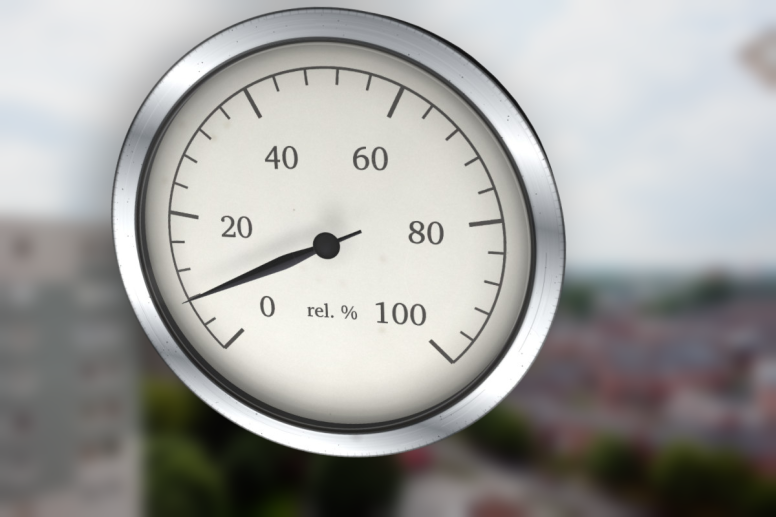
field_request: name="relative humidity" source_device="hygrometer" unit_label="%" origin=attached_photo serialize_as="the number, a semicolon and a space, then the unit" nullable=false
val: 8; %
